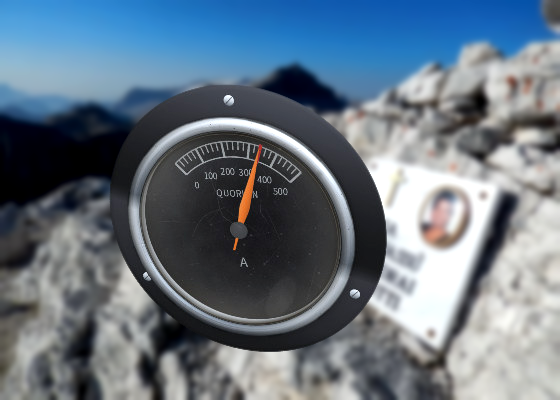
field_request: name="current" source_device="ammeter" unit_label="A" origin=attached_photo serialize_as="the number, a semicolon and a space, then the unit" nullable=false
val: 340; A
